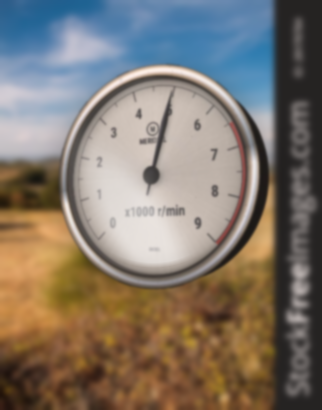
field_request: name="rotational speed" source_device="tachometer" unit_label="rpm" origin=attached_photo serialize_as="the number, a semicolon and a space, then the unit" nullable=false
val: 5000; rpm
